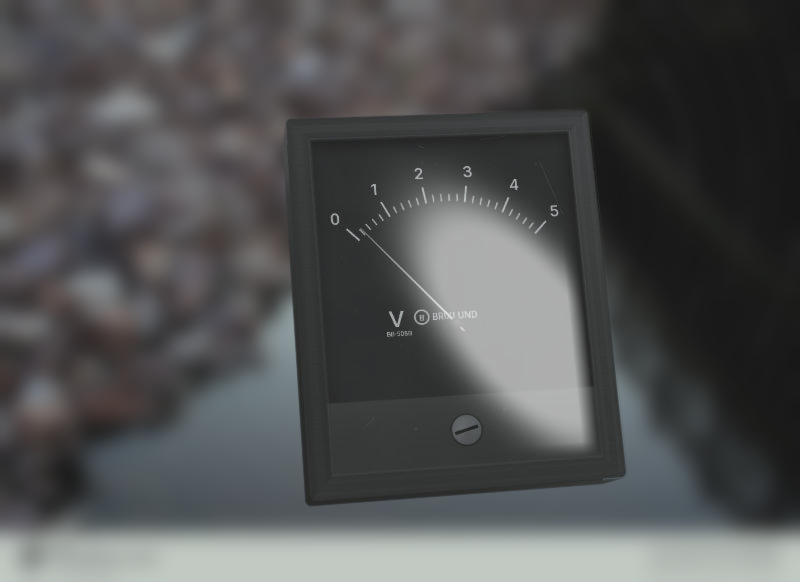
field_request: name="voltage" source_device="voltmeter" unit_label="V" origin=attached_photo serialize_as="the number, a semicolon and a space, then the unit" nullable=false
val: 0.2; V
